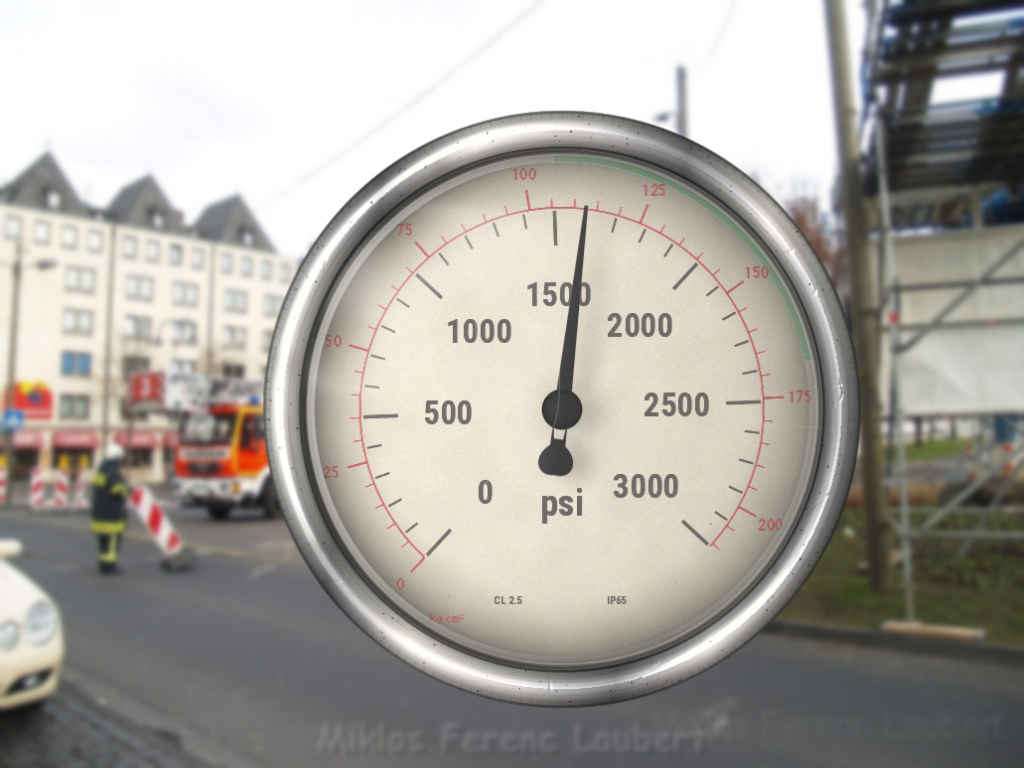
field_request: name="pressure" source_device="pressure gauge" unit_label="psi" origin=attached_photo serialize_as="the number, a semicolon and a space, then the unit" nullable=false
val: 1600; psi
